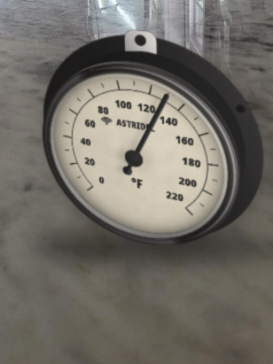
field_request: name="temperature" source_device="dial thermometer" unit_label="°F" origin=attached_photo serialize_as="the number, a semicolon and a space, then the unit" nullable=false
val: 130; °F
